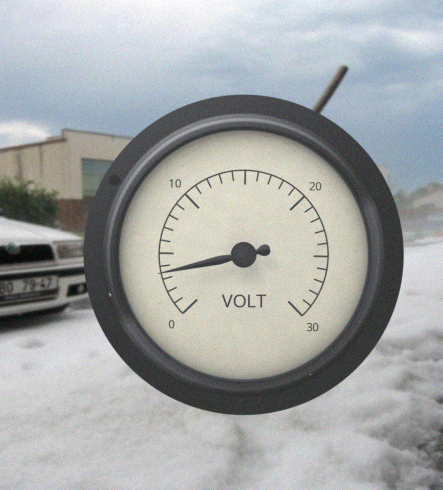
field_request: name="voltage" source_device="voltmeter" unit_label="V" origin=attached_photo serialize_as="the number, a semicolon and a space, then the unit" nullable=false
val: 3.5; V
